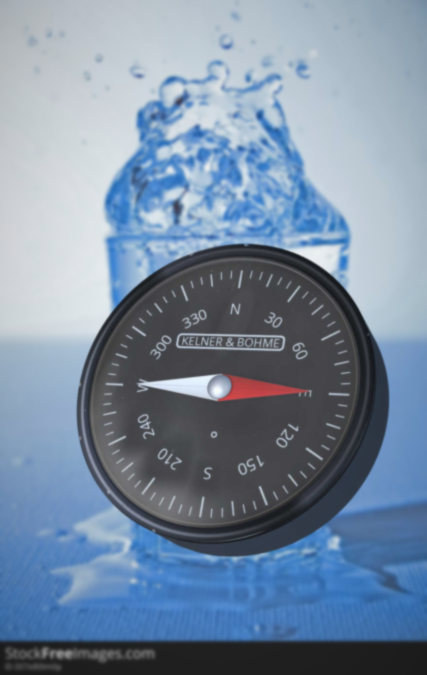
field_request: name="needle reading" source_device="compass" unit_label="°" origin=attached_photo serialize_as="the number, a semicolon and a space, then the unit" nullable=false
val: 90; °
